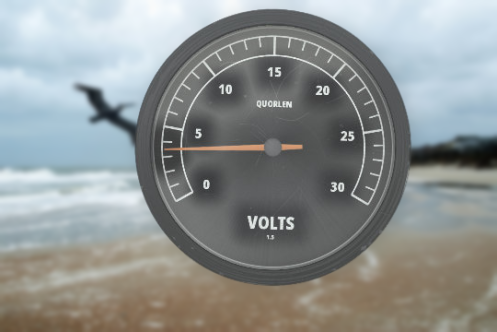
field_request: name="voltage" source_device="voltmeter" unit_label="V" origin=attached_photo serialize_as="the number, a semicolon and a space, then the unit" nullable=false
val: 3.5; V
